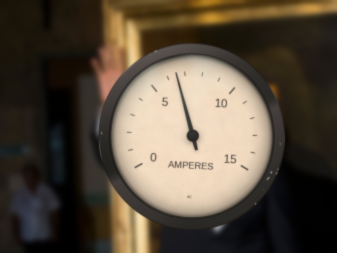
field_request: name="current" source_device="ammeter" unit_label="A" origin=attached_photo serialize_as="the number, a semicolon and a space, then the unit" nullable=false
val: 6.5; A
